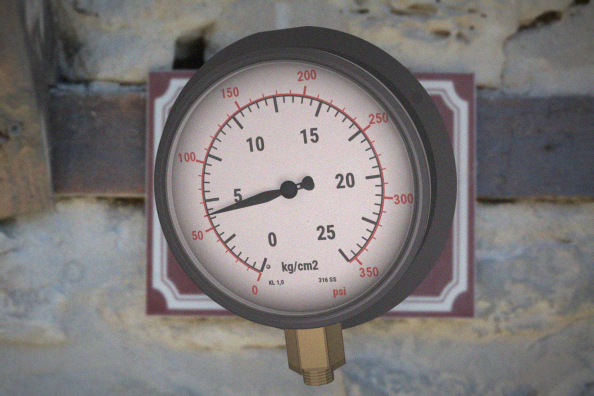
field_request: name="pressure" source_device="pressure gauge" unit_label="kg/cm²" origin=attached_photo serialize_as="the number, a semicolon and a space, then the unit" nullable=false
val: 4.25; kg/cm²
